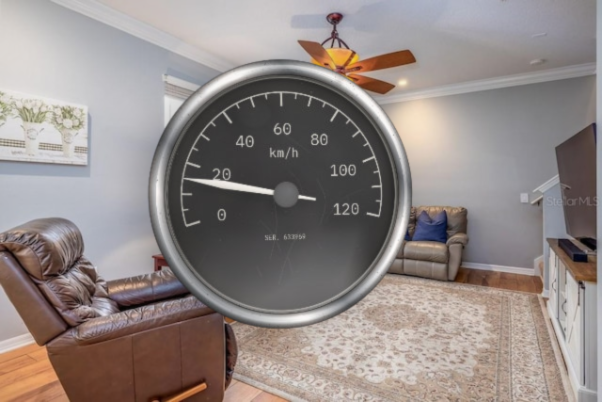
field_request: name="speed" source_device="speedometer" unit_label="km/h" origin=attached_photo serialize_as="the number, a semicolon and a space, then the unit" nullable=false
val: 15; km/h
